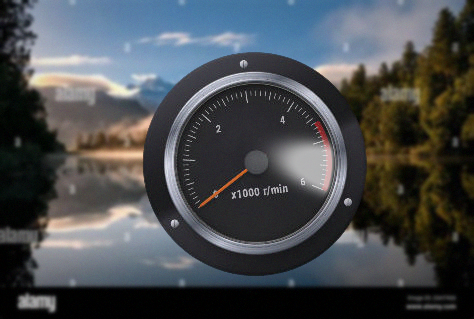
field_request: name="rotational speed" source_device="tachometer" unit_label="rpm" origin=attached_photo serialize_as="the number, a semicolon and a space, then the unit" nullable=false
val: 0; rpm
